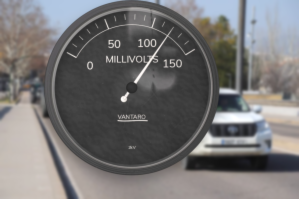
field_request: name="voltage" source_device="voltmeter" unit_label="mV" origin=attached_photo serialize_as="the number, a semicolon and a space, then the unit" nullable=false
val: 120; mV
